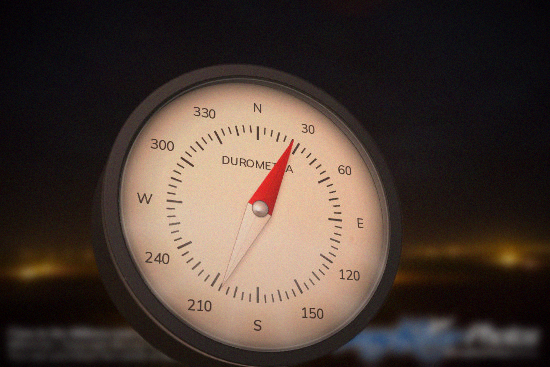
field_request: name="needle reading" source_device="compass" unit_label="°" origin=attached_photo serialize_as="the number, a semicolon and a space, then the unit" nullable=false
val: 25; °
